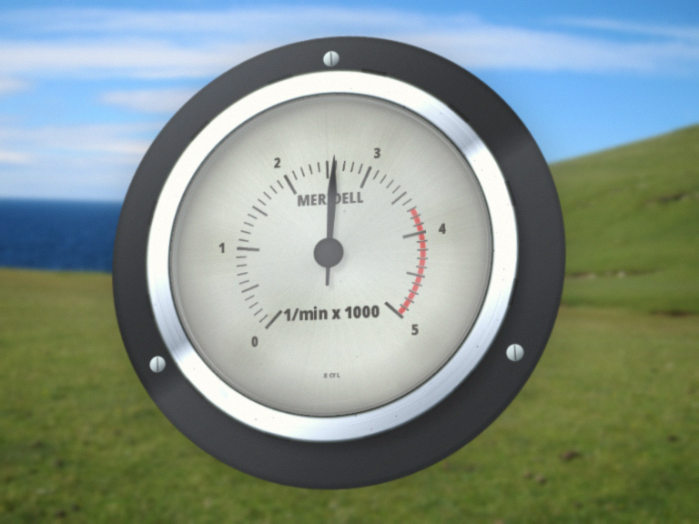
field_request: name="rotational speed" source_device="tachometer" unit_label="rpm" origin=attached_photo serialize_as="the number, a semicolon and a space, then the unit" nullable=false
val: 2600; rpm
